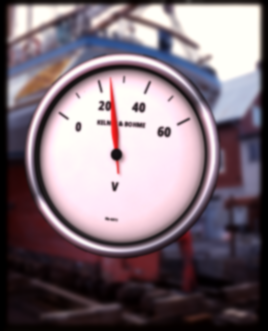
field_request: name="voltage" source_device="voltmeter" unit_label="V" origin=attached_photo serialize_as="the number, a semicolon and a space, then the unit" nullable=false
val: 25; V
